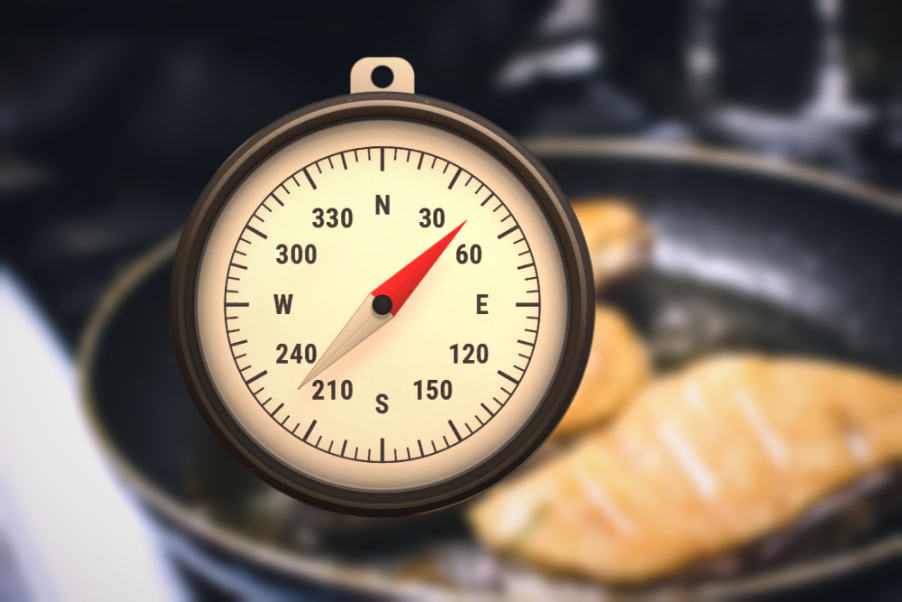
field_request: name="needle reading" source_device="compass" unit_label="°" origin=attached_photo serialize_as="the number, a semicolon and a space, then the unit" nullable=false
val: 45; °
